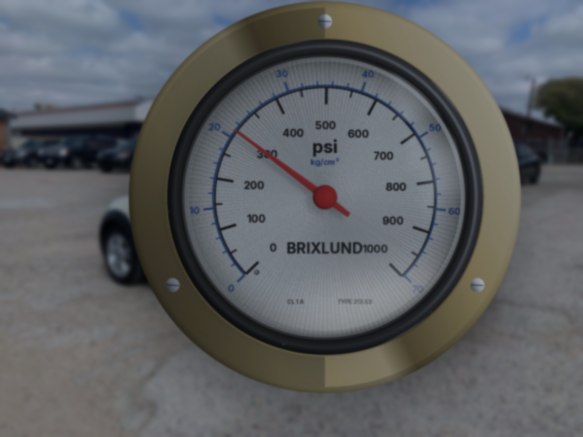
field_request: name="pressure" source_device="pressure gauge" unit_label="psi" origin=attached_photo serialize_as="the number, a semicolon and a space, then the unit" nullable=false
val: 300; psi
